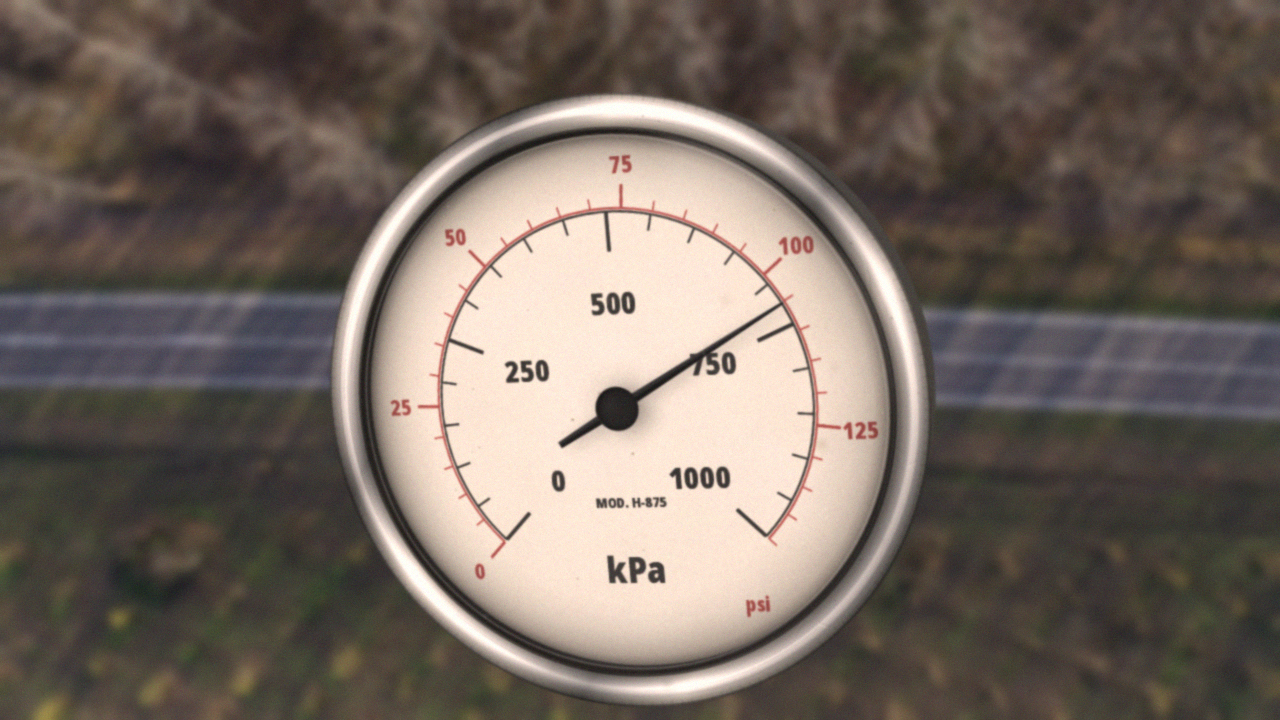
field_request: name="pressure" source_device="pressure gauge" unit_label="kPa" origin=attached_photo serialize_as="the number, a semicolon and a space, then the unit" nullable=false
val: 725; kPa
